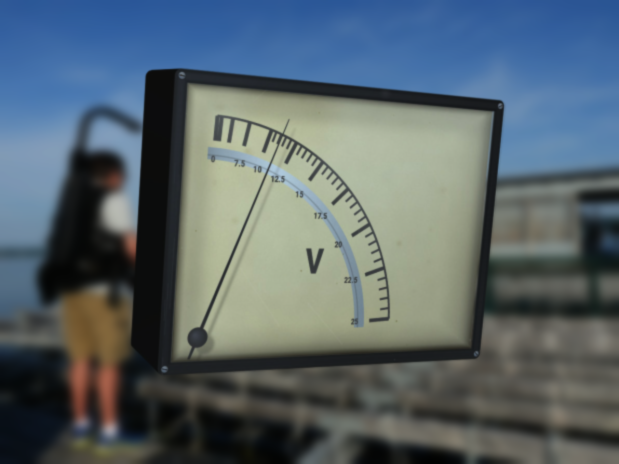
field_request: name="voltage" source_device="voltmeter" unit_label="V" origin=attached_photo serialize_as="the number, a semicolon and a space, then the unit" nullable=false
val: 11; V
